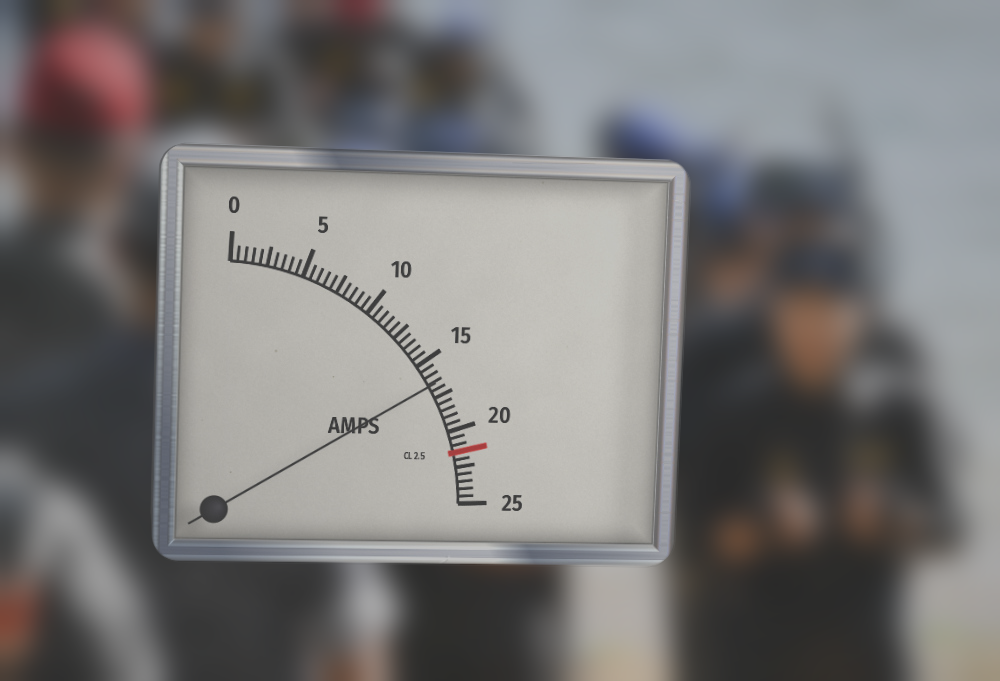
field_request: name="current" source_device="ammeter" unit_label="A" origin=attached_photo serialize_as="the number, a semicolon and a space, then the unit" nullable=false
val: 16.5; A
